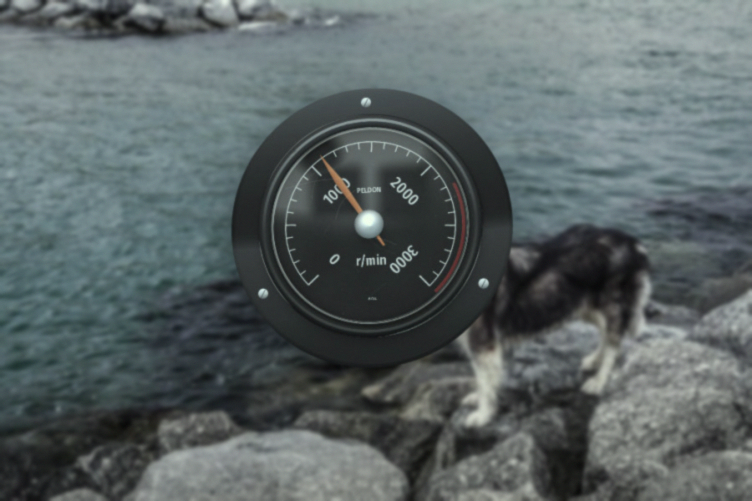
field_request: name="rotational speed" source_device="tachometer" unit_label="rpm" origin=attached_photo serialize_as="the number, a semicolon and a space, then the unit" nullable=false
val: 1100; rpm
